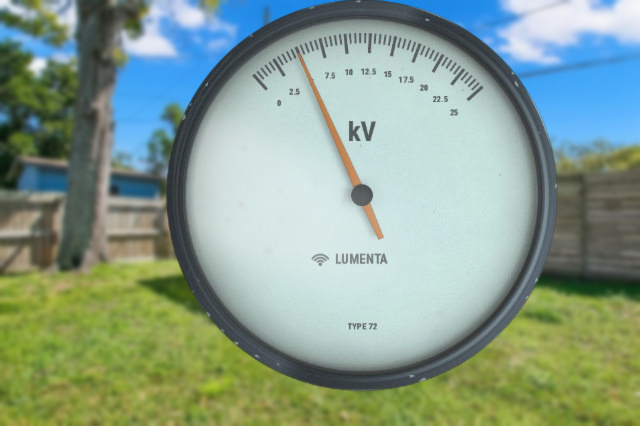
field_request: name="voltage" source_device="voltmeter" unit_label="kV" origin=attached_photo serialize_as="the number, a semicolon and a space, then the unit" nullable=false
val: 5; kV
